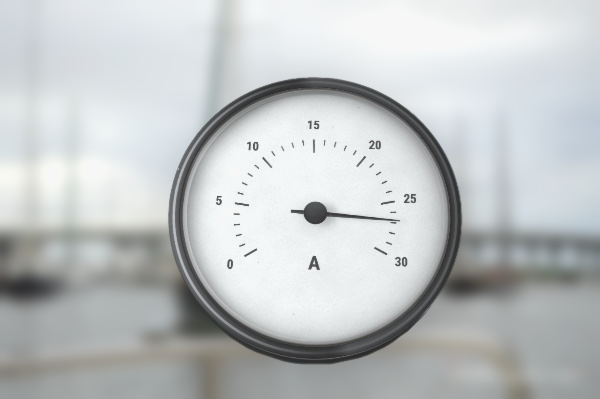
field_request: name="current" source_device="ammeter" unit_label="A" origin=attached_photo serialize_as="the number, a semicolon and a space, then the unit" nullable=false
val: 27; A
